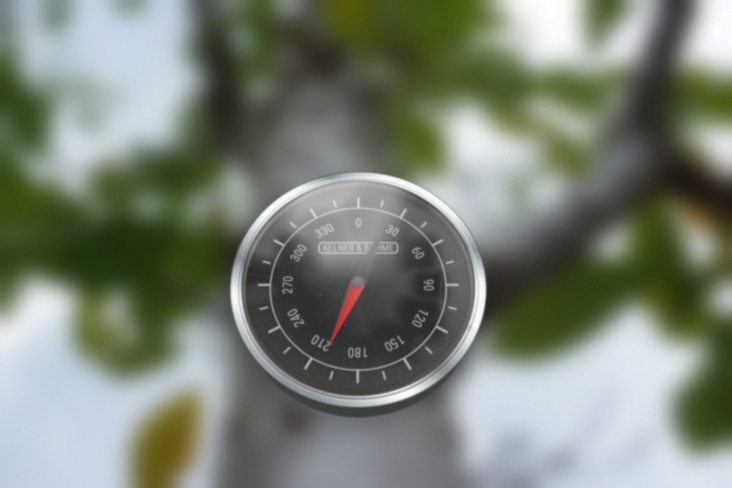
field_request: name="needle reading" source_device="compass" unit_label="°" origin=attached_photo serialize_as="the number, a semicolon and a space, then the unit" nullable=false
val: 202.5; °
